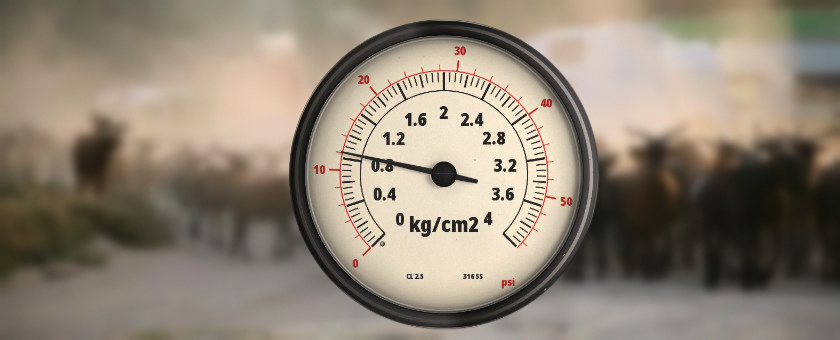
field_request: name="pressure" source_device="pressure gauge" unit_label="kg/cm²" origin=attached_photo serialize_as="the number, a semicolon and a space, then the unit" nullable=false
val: 0.85; kg/cm²
